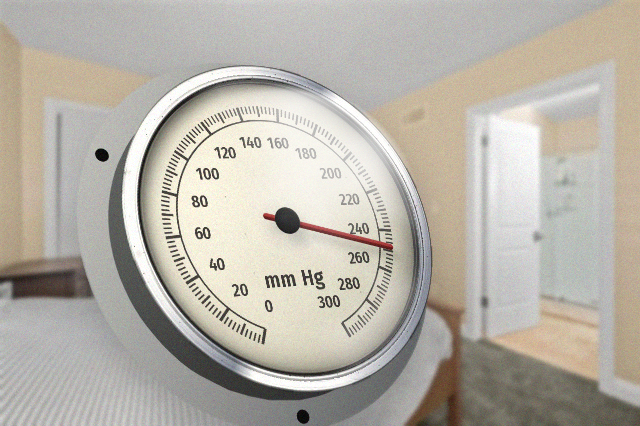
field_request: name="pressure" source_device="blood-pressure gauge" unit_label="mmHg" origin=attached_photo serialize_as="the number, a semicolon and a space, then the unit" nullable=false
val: 250; mmHg
